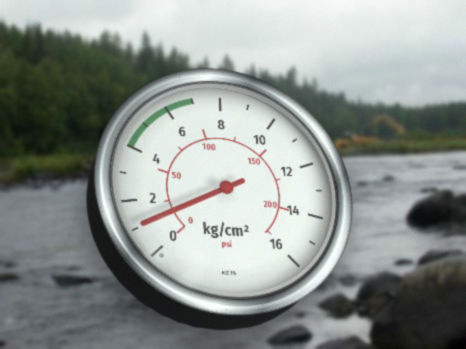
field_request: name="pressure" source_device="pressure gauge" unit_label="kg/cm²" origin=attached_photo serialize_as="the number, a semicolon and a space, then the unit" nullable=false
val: 1; kg/cm²
